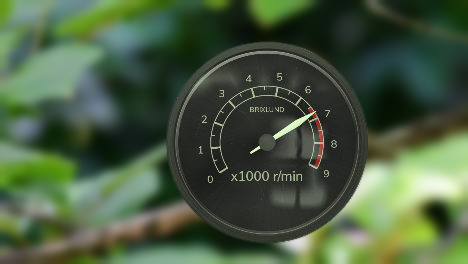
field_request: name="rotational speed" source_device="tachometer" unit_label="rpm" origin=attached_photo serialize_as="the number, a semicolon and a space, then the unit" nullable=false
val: 6750; rpm
